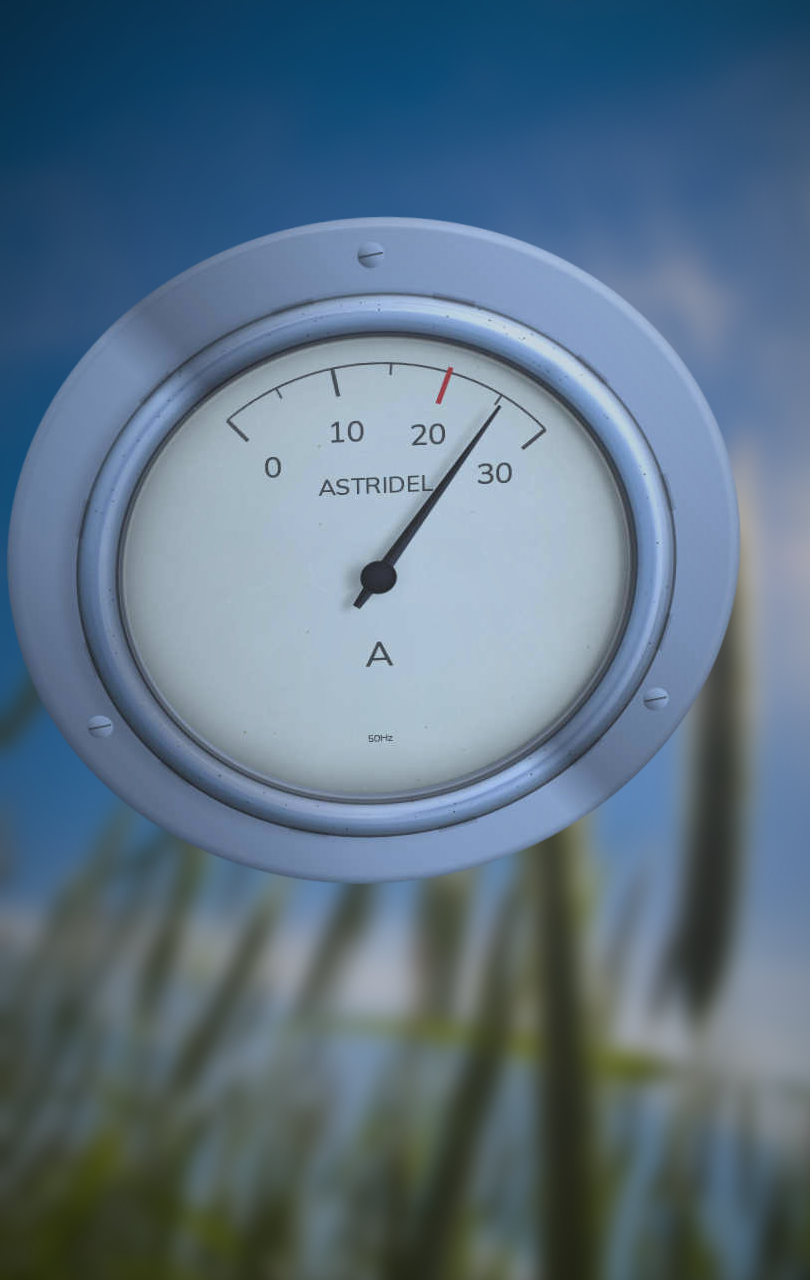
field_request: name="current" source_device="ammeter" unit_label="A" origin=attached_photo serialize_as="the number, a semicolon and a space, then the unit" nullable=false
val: 25; A
